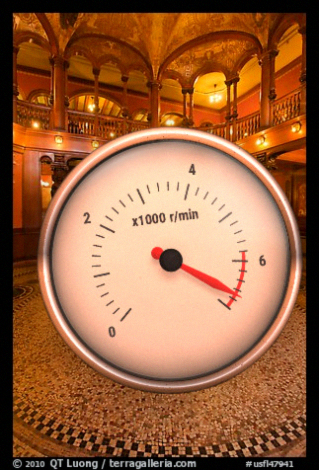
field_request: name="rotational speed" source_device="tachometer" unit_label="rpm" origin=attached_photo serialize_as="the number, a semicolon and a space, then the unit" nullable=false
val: 6700; rpm
